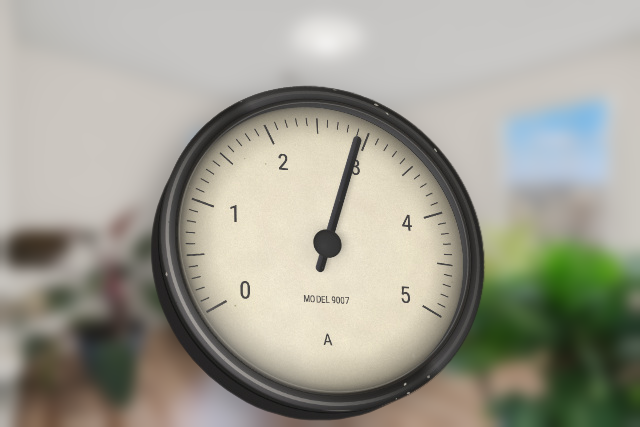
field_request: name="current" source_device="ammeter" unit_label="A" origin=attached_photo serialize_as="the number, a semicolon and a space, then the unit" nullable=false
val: 2.9; A
